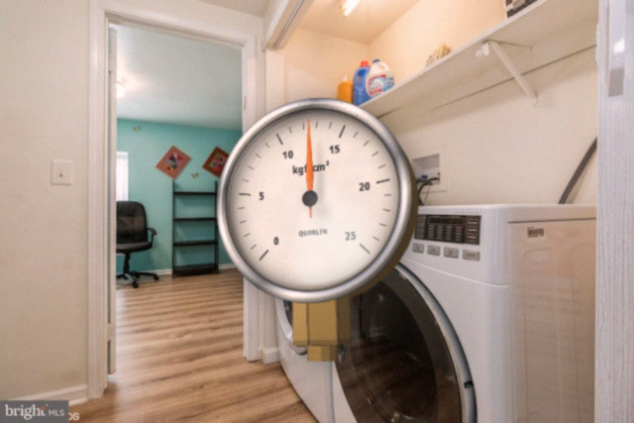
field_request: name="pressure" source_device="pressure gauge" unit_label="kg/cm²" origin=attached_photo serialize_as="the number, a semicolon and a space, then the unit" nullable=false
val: 12.5; kg/cm²
